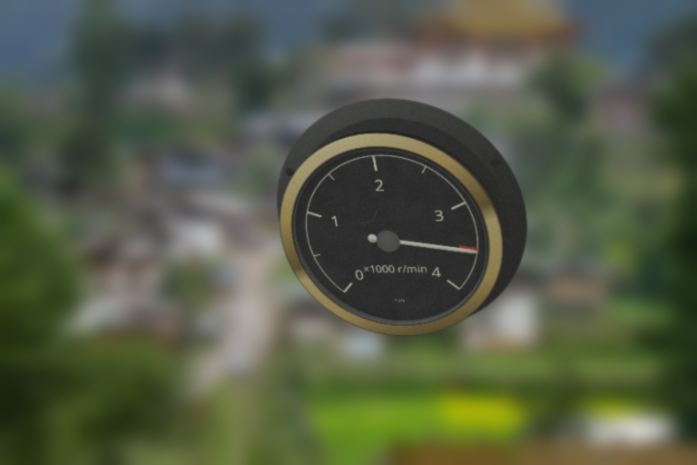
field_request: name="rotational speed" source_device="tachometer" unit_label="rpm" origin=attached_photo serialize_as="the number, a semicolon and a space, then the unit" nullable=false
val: 3500; rpm
